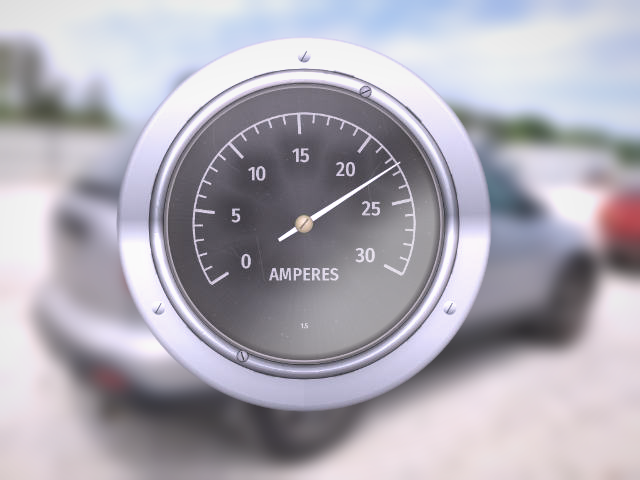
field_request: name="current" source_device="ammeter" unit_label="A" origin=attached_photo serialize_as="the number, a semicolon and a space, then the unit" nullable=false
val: 22.5; A
